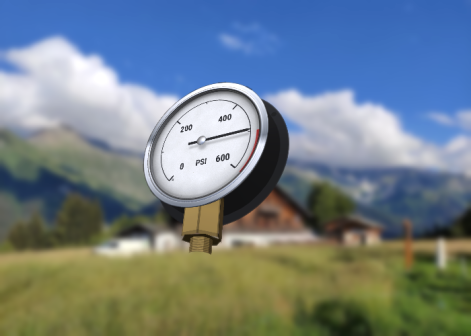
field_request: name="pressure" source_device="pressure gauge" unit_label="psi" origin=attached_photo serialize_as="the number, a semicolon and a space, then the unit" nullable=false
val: 500; psi
